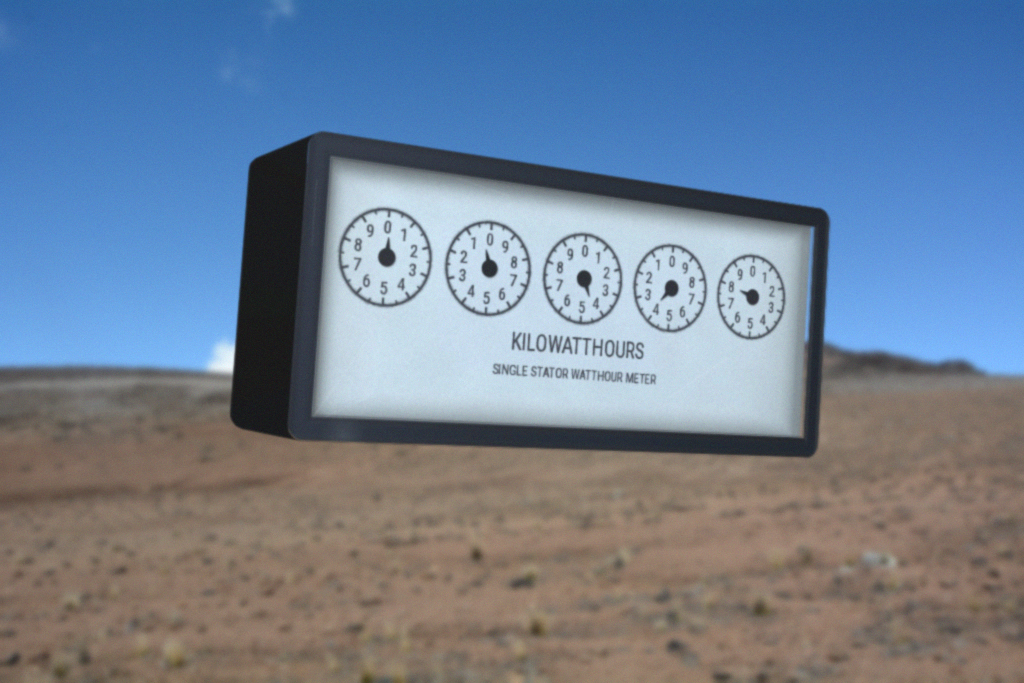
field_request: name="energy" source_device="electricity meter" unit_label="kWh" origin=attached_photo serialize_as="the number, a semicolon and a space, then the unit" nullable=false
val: 438; kWh
